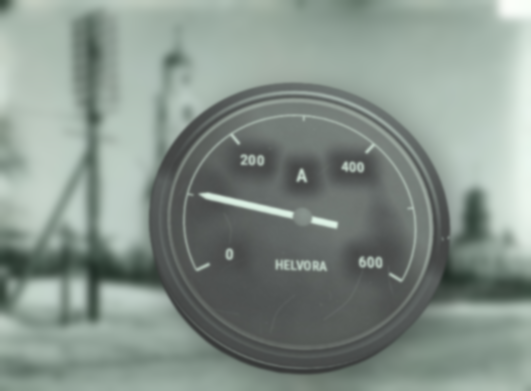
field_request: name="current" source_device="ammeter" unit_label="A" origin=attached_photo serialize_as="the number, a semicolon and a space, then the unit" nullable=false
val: 100; A
